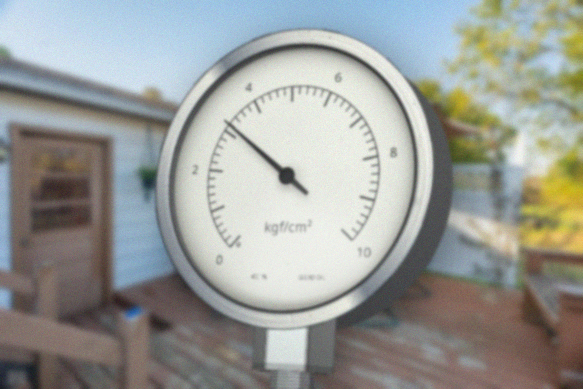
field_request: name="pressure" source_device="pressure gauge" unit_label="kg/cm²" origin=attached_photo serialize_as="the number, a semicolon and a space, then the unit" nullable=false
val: 3.2; kg/cm²
